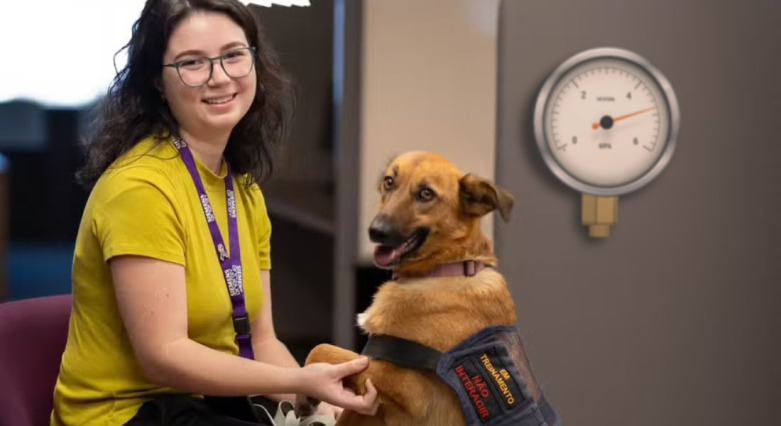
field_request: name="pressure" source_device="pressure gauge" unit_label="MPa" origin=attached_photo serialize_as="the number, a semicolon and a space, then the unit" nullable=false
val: 4.8; MPa
